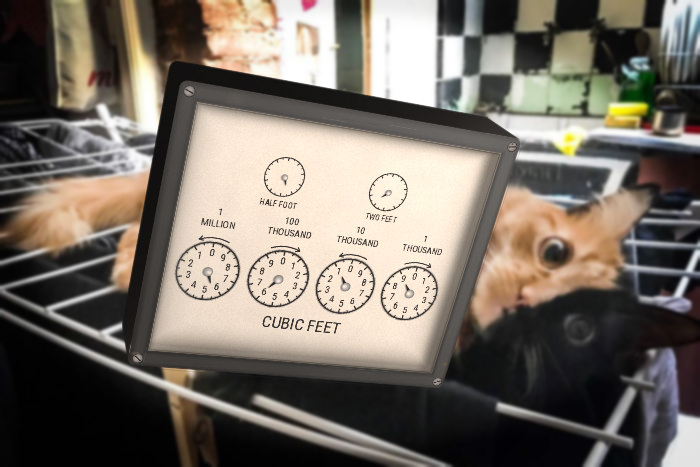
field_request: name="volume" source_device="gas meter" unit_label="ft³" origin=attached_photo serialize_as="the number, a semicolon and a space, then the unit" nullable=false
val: 560900; ft³
